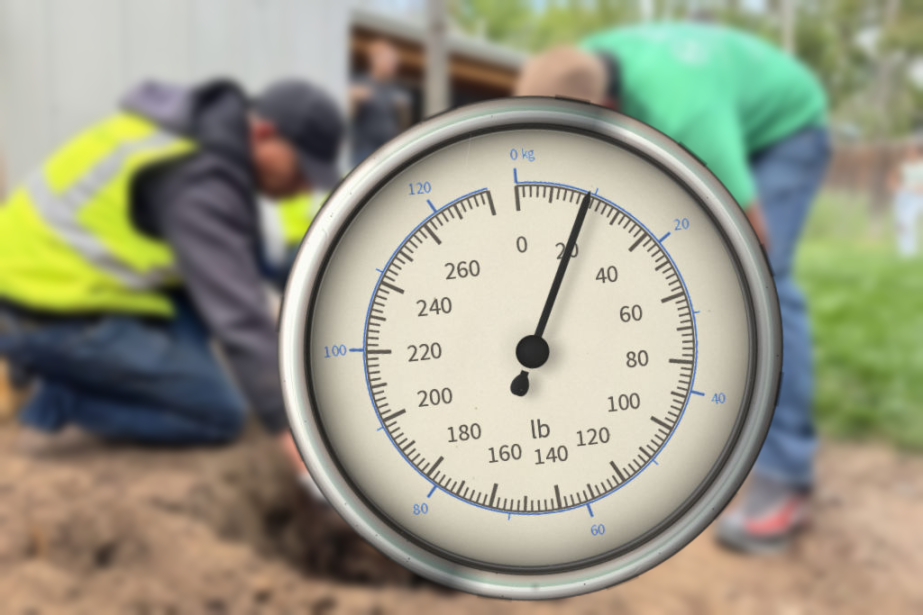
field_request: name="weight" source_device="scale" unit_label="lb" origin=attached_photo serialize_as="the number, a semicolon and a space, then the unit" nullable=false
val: 20; lb
